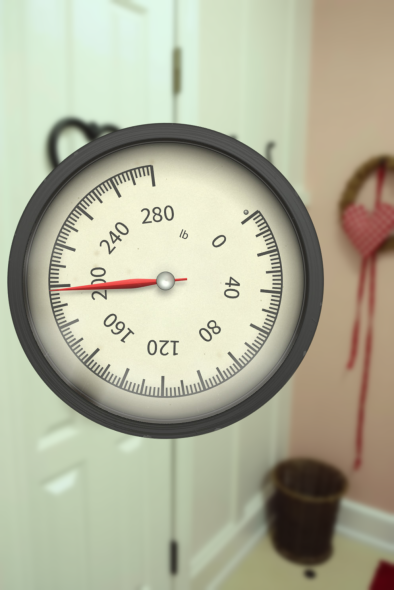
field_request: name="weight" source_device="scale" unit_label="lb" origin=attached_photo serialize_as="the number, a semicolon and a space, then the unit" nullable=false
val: 198; lb
